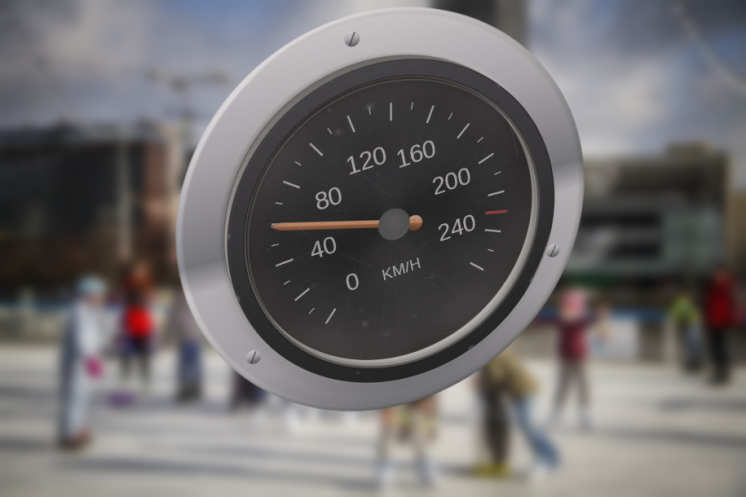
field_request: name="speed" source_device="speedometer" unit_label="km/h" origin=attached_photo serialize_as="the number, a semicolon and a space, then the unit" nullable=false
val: 60; km/h
